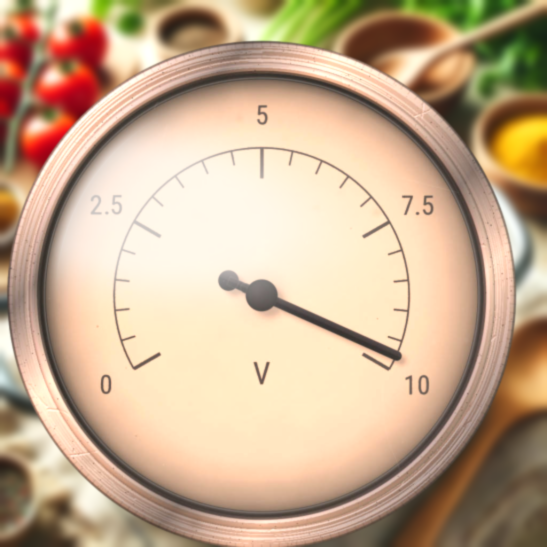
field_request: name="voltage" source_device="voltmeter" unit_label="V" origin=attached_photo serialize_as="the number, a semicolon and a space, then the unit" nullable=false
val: 9.75; V
